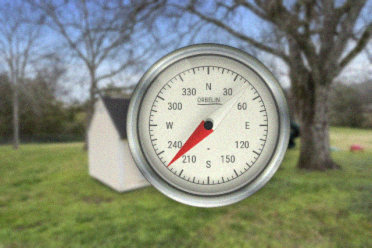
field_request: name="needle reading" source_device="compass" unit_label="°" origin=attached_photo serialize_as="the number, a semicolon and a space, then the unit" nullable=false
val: 225; °
